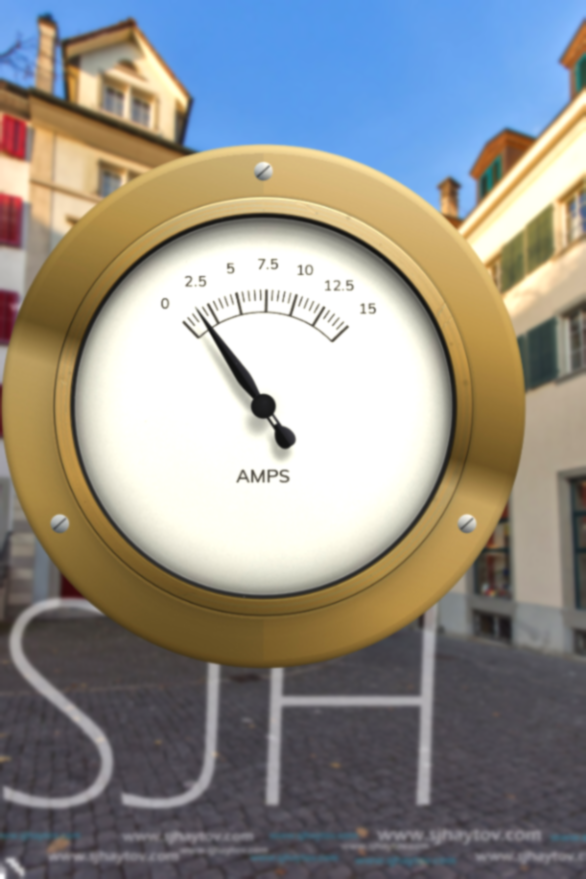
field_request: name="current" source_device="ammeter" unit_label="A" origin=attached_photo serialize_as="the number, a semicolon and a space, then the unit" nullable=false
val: 1.5; A
